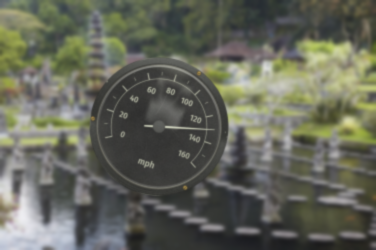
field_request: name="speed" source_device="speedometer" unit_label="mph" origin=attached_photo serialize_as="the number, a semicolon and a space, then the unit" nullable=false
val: 130; mph
